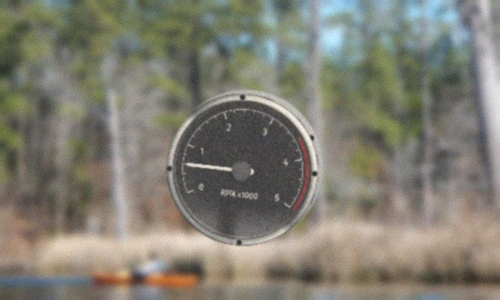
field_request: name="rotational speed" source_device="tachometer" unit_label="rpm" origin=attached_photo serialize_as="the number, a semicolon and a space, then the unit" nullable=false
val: 600; rpm
